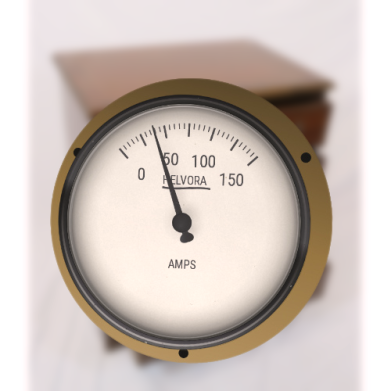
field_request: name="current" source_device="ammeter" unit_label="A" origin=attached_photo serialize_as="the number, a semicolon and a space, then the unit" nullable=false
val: 40; A
